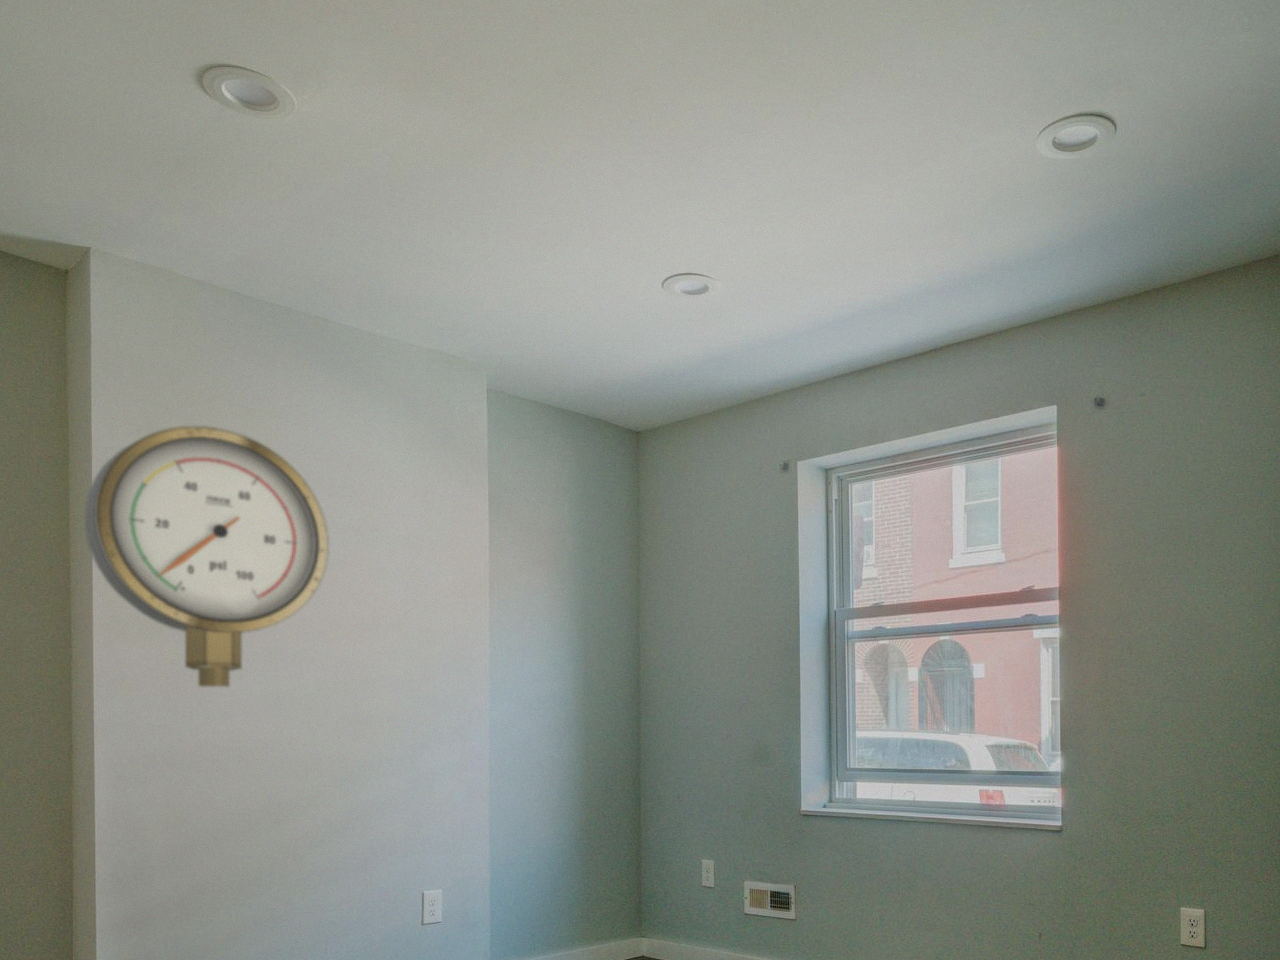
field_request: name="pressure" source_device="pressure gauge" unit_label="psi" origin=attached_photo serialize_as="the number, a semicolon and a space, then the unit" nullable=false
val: 5; psi
